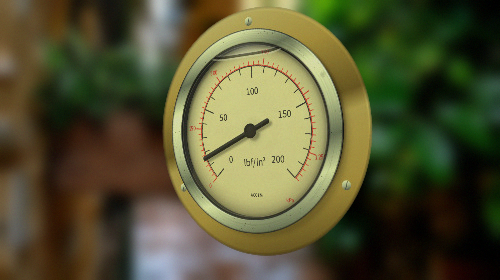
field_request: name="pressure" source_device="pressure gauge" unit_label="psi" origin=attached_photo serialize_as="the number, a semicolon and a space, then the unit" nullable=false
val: 15; psi
